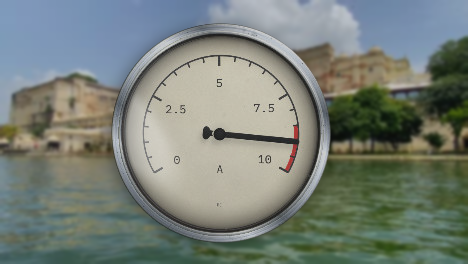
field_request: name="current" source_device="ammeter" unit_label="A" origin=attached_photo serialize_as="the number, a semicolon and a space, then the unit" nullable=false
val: 9; A
